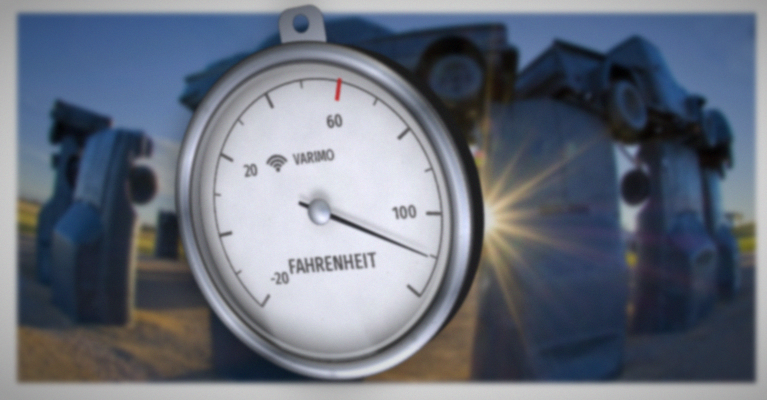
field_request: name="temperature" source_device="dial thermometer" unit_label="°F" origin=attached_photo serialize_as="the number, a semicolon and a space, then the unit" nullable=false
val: 110; °F
